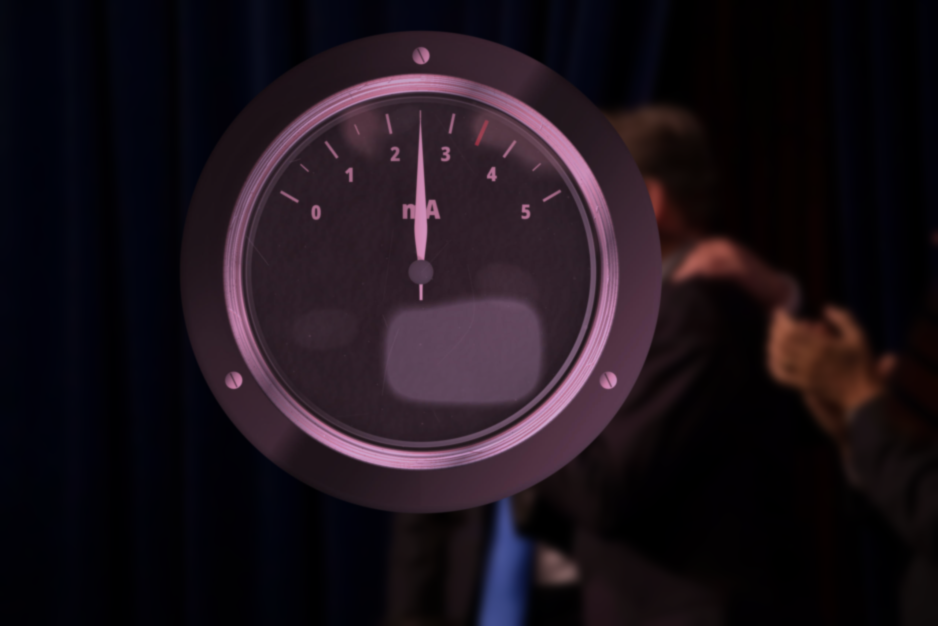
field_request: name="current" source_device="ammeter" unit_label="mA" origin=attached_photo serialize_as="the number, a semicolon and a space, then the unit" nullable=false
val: 2.5; mA
